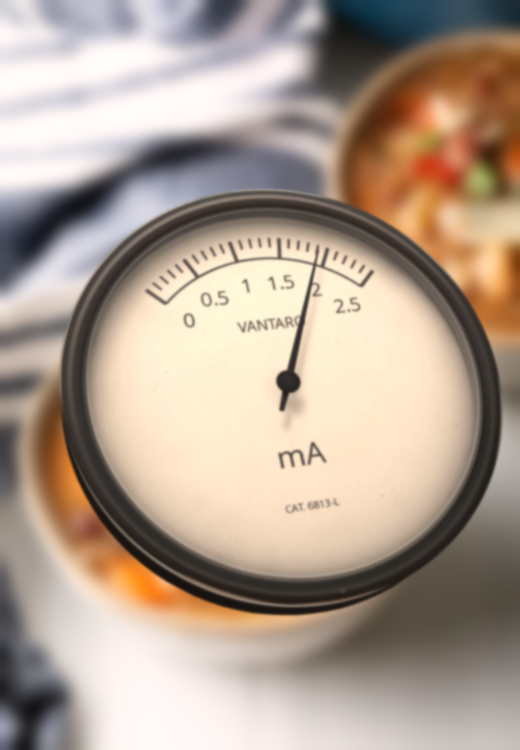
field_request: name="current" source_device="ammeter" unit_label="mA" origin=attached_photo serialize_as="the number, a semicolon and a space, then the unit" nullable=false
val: 1.9; mA
